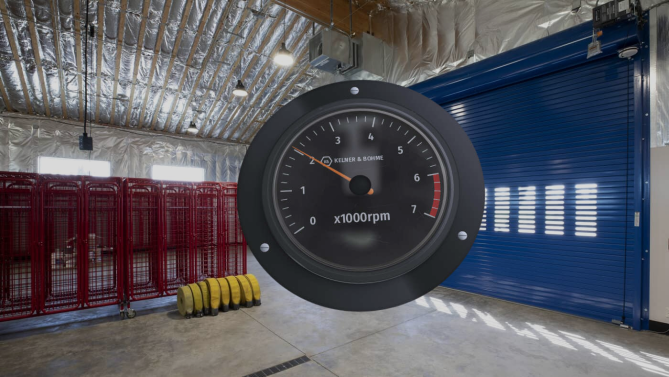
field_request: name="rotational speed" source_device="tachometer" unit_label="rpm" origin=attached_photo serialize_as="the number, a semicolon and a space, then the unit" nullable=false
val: 2000; rpm
